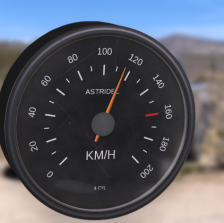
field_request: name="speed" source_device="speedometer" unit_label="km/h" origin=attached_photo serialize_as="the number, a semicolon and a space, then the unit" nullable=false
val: 115; km/h
